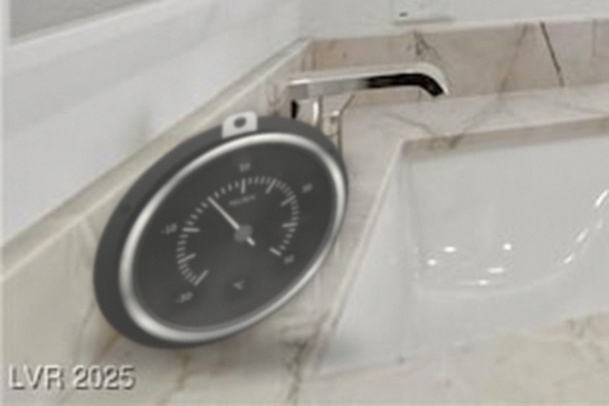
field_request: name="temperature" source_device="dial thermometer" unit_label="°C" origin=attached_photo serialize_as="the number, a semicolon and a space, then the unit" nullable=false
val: 0; °C
